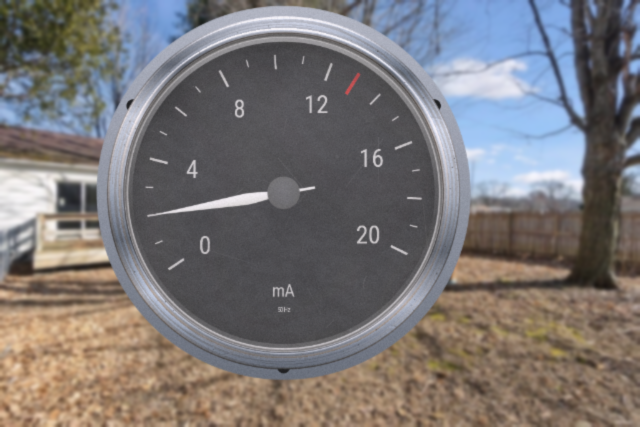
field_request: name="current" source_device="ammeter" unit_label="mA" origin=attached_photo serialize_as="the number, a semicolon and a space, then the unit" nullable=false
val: 2; mA
